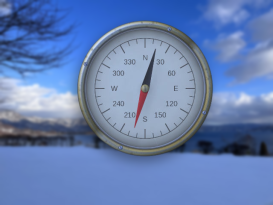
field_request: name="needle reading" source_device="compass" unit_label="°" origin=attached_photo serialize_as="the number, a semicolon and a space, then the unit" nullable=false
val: 195; °
